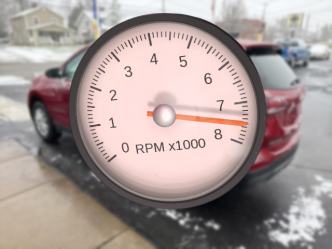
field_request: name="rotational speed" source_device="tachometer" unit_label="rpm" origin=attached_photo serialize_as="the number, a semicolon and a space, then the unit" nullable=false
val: 7500; rpm
